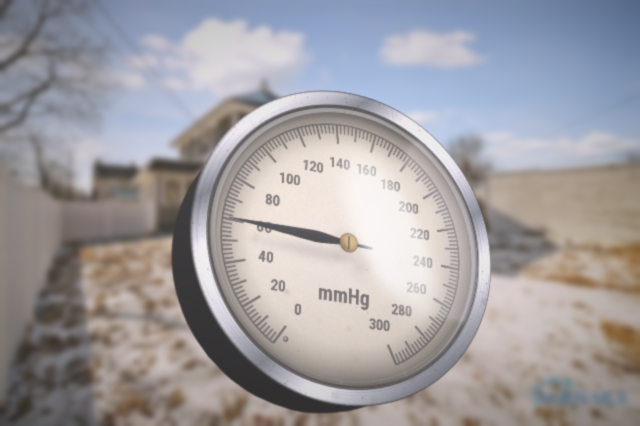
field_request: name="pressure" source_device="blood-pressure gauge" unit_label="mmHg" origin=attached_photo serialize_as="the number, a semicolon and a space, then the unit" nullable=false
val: 60; mmHg
